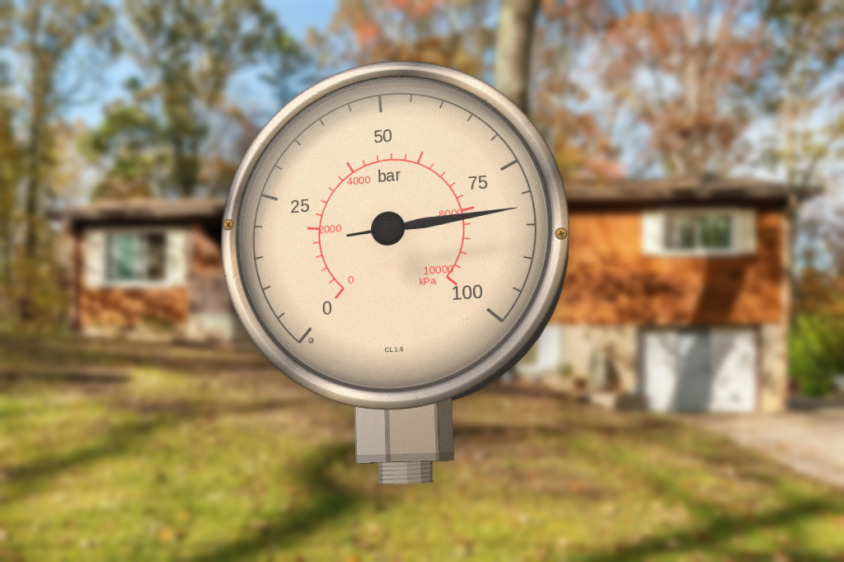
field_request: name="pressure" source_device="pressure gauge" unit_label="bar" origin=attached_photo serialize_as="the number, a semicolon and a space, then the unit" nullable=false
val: 82.5; bar
